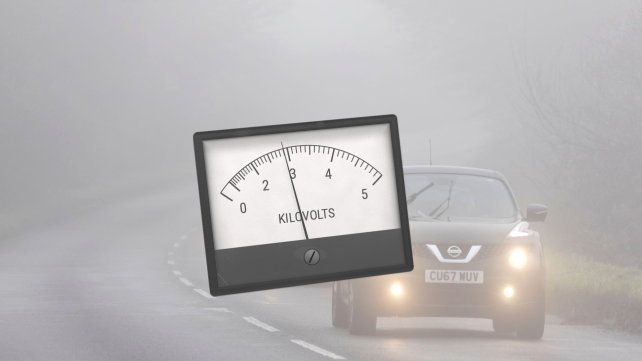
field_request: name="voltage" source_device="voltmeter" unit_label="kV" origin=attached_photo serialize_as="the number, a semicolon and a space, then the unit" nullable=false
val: 2.9; kV
